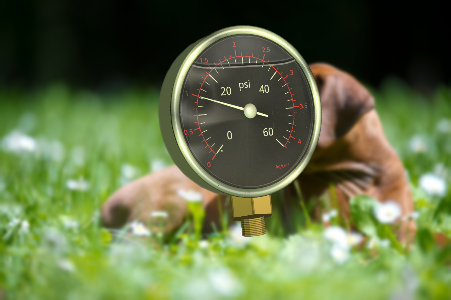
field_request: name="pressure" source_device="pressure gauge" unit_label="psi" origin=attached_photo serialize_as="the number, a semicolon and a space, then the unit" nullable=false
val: 14; psi
